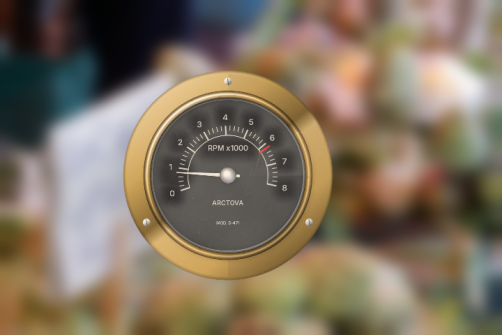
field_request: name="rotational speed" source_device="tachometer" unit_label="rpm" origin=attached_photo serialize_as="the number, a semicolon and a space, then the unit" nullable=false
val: 800; rpm
